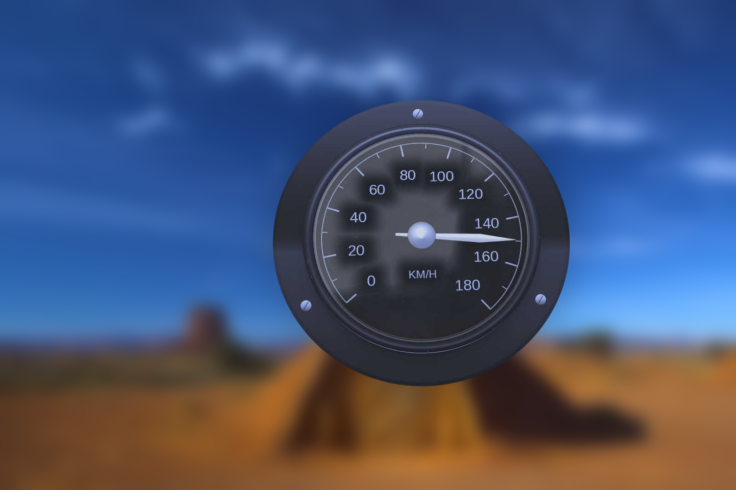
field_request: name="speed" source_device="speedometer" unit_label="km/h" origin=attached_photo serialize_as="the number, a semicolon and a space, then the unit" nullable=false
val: 150; km/h
